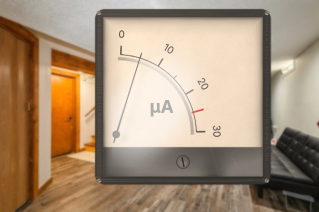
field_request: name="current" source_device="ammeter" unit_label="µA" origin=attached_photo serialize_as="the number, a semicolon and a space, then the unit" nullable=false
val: 5; µA
